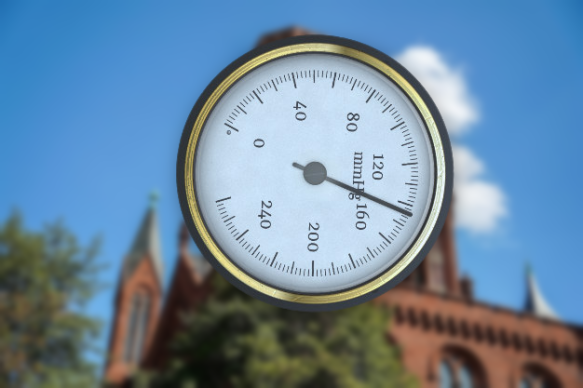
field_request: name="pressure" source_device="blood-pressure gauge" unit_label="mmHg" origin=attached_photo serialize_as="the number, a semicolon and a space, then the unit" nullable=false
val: 144; mmHg
